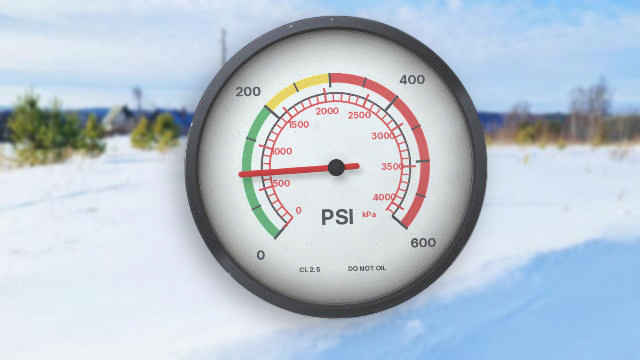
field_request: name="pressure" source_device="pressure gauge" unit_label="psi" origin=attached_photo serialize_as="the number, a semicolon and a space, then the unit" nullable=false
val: 100; psi
